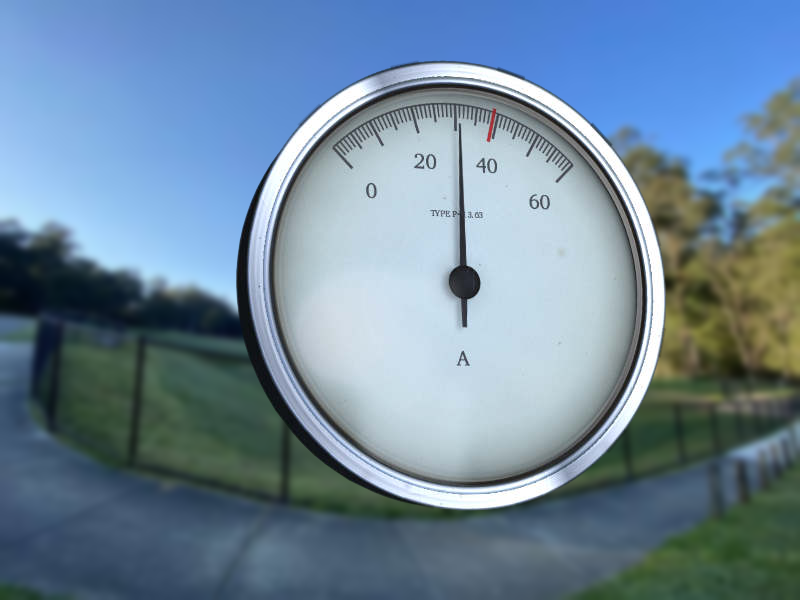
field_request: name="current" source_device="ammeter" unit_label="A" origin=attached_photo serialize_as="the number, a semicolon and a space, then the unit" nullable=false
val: 30; A
